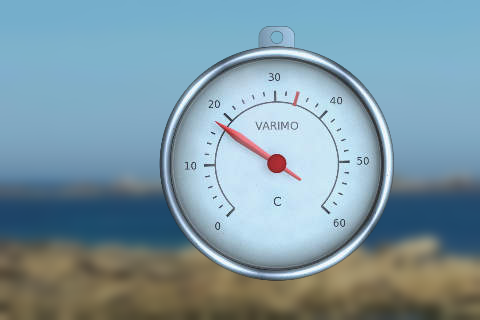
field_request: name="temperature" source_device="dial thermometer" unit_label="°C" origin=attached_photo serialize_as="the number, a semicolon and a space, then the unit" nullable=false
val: 18; °C
